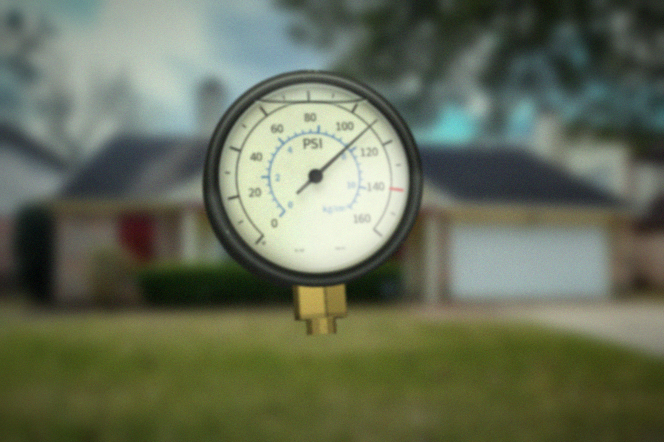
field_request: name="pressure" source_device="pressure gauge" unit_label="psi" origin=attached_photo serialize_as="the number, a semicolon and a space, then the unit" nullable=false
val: 110; psi
